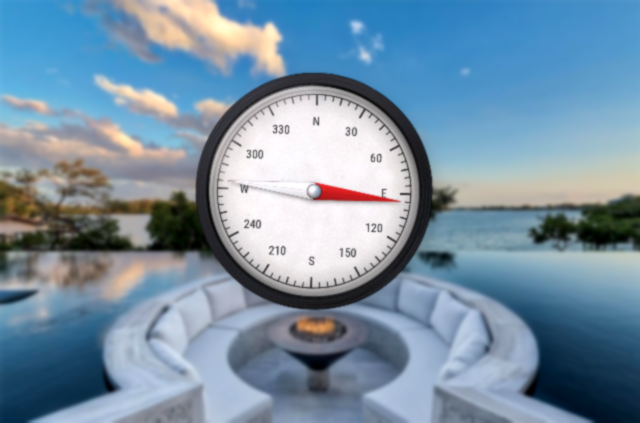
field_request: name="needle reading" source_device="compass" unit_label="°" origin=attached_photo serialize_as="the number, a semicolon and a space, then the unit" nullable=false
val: 95; °
